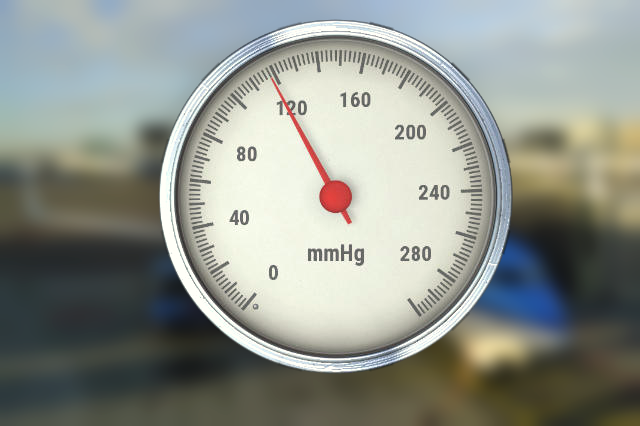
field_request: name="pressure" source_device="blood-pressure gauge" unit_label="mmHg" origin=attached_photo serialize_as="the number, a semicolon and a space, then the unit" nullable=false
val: 118; mmHg
